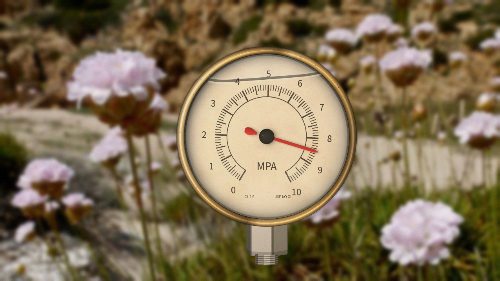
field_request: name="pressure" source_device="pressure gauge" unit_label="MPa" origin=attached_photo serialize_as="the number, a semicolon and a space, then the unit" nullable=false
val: 8.5; MPa
